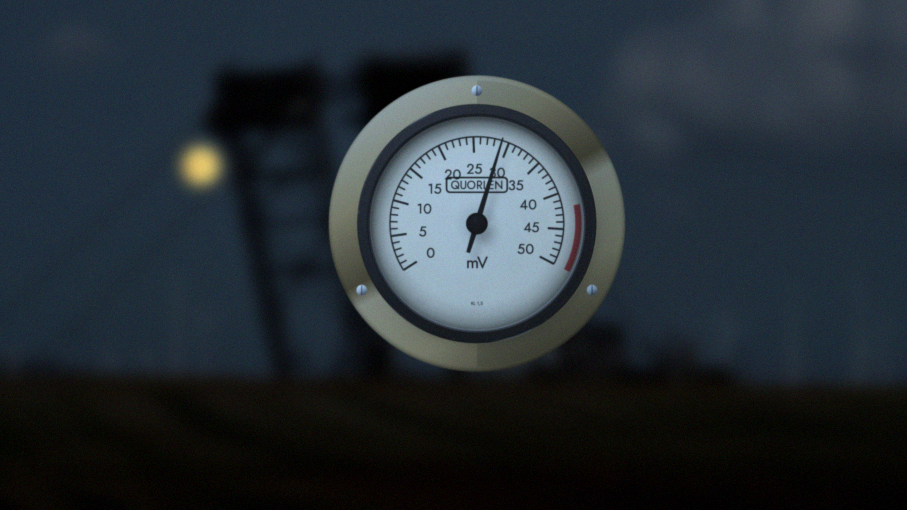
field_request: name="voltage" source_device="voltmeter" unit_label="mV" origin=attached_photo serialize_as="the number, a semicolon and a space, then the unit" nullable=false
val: 29; mV
